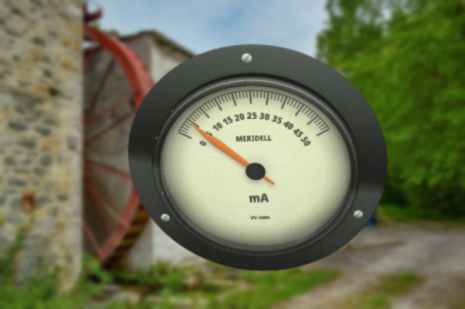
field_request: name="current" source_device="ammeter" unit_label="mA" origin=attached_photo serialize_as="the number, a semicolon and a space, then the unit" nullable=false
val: 5; mA
